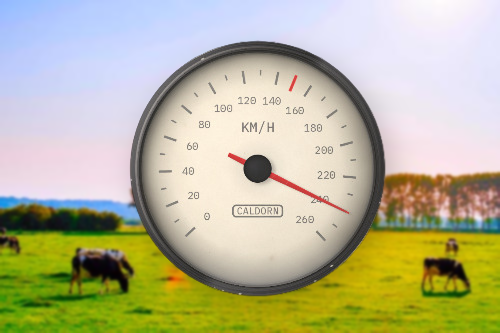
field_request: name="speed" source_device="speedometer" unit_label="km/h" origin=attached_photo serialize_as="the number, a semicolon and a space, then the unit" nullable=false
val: 240; km/h
